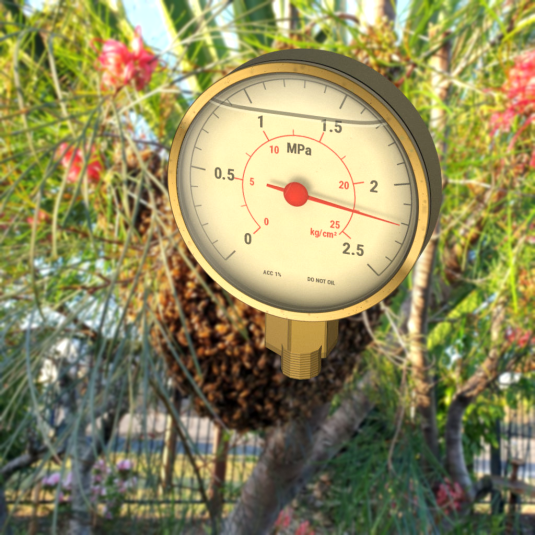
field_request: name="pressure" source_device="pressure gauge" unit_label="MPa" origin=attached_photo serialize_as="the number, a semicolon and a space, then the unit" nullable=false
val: 2.2; MPa
